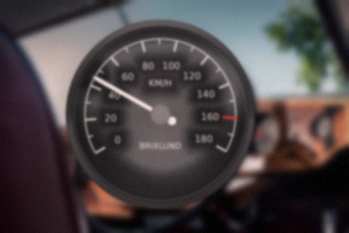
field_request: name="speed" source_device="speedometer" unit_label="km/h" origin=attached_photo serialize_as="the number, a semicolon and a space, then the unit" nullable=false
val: 45; km/h
